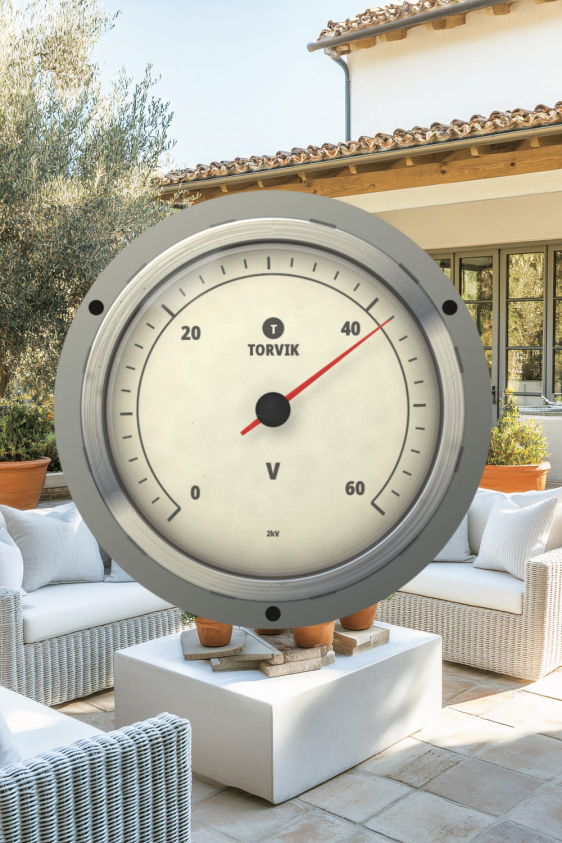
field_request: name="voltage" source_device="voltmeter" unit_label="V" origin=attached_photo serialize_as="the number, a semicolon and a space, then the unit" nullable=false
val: 42; V
